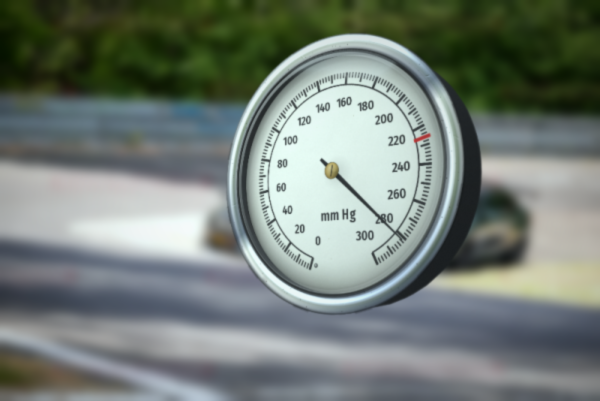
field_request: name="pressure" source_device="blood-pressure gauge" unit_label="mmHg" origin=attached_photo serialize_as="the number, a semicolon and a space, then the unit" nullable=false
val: 280; mmHg
